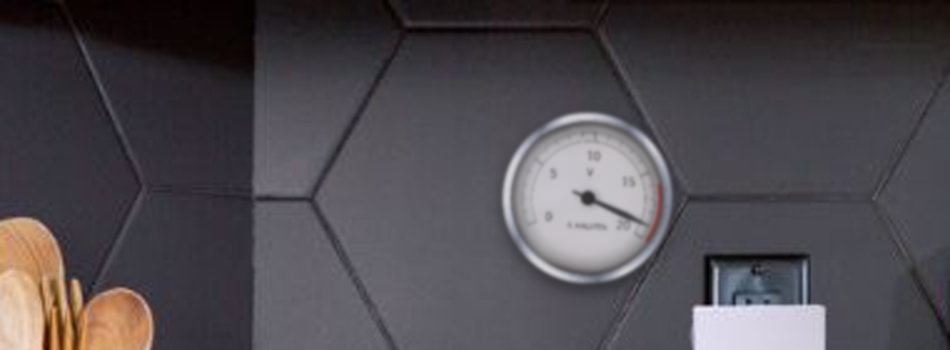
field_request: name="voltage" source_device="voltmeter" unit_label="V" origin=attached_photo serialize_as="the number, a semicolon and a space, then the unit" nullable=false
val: 19; V
